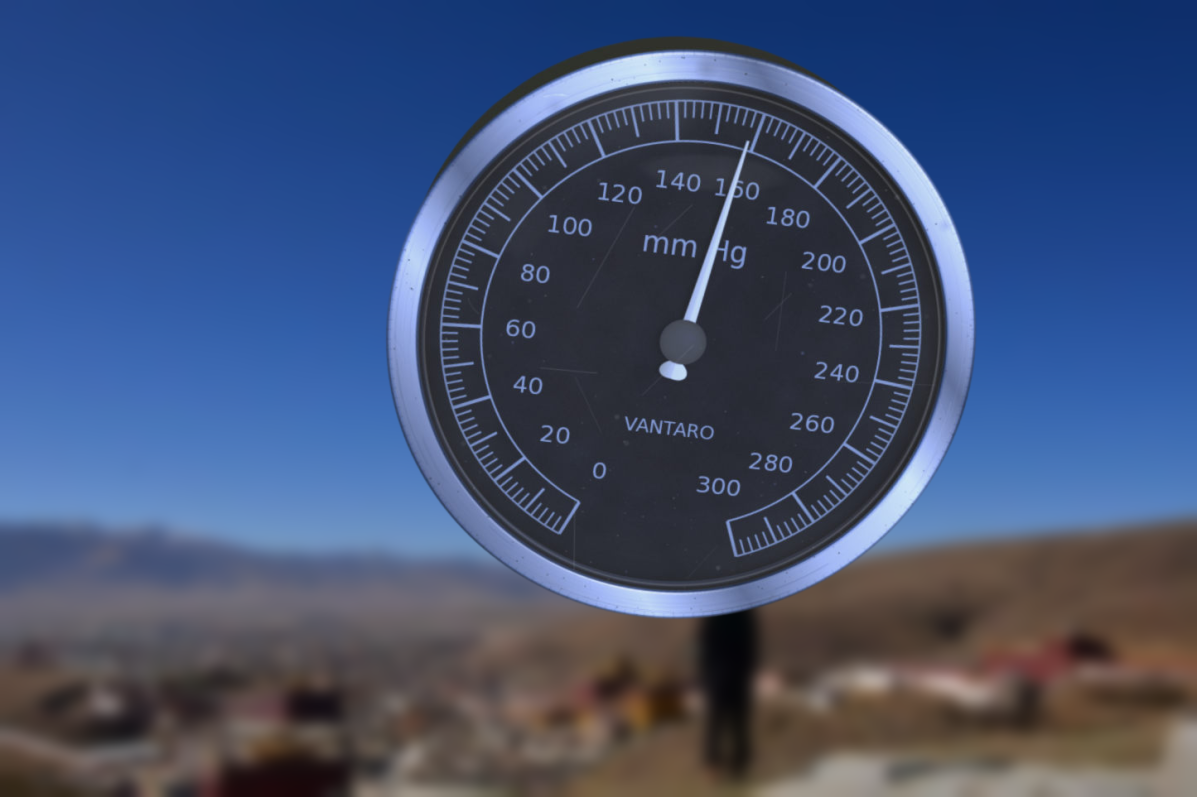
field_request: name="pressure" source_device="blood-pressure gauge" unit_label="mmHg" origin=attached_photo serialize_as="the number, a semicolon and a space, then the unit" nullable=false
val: 158; mmHg
